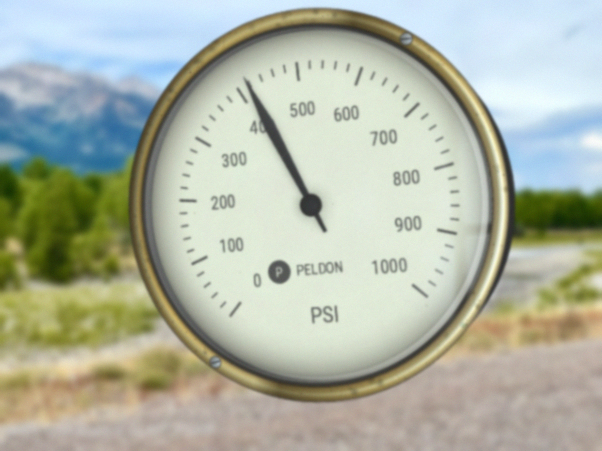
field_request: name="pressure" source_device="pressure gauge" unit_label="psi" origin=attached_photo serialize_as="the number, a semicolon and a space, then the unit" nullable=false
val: 420; psi
